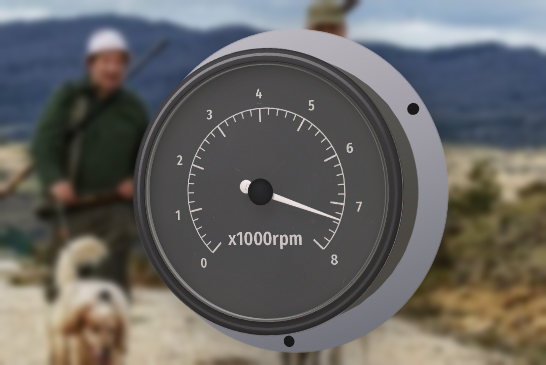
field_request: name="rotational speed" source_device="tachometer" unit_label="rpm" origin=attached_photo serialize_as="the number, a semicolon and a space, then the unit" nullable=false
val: 7300; rpm
